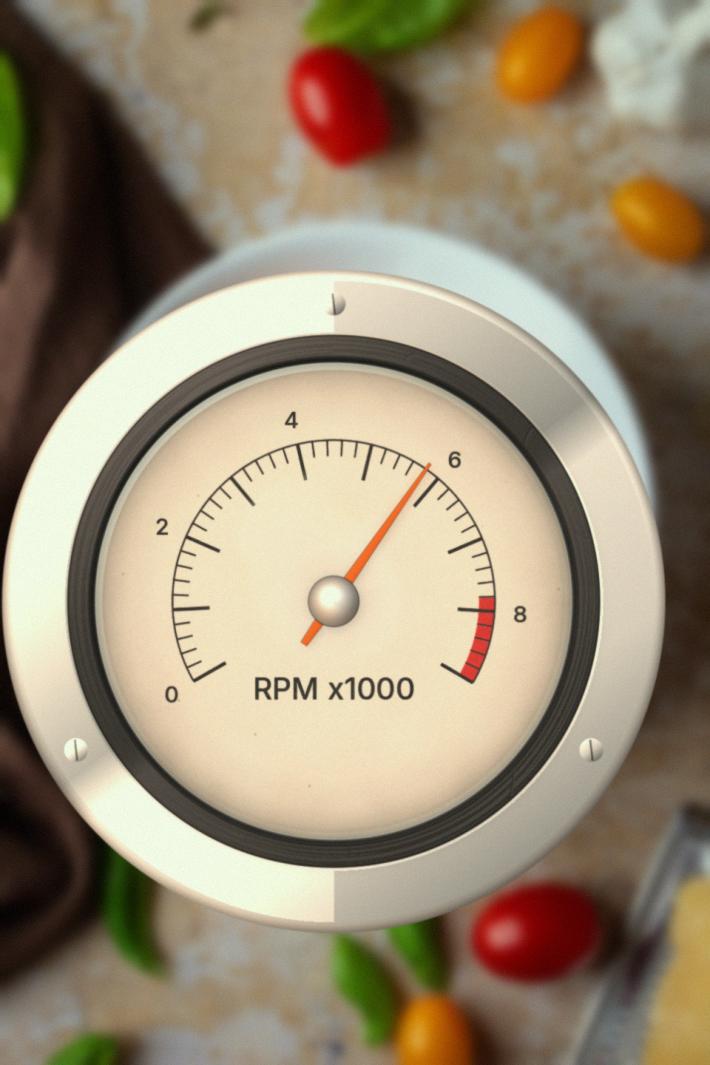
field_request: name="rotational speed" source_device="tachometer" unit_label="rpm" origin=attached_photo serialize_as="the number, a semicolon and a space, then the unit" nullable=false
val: 5800; rpm
